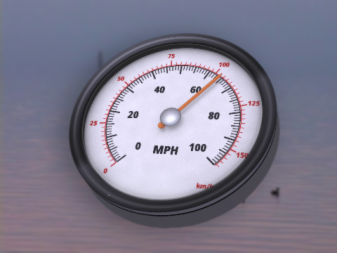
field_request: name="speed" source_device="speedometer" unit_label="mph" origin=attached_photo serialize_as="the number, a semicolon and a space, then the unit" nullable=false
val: 65; mph
